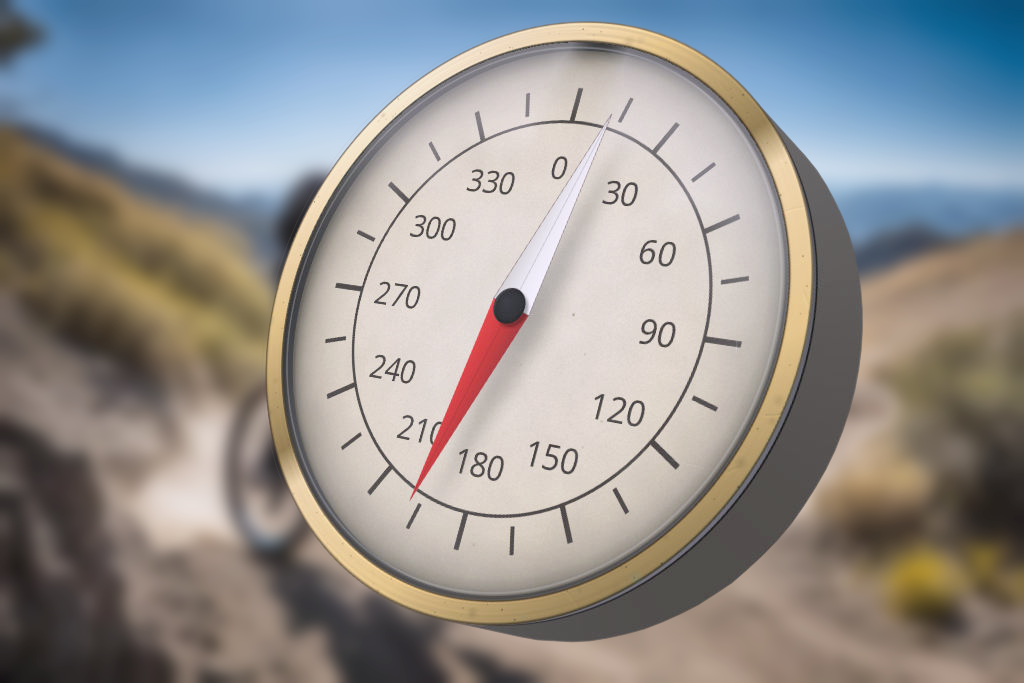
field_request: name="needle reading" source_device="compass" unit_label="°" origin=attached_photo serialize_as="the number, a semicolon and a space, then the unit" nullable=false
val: 195; °
